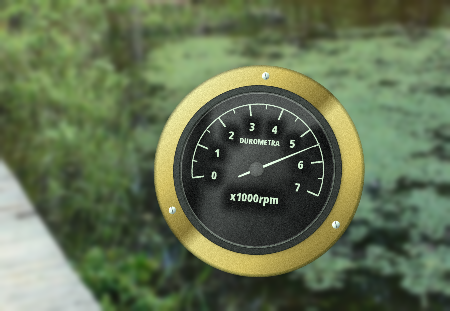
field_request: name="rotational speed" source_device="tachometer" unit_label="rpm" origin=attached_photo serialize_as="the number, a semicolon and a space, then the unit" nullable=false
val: 5500; rpm
